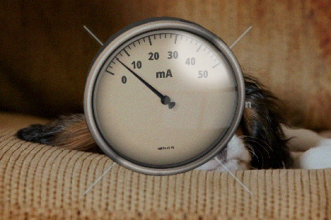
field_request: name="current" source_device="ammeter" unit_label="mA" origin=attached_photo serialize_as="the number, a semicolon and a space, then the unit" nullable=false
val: 6; mA
